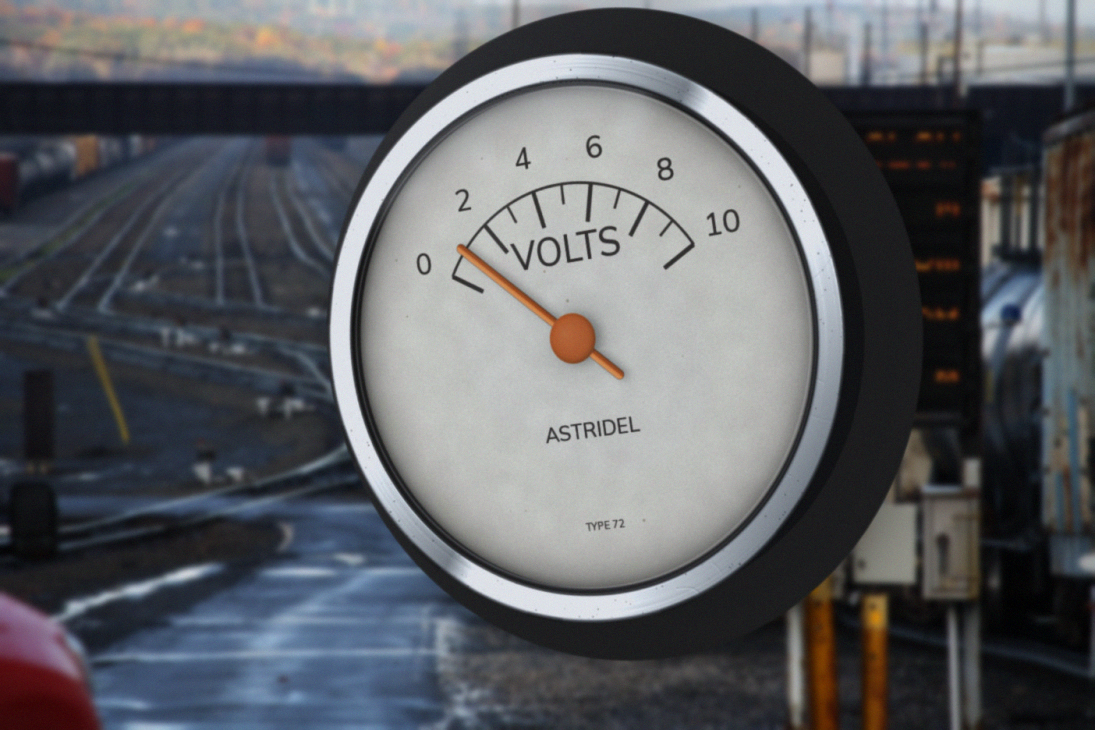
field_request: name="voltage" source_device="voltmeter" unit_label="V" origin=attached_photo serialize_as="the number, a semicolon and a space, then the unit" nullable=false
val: 1; V
